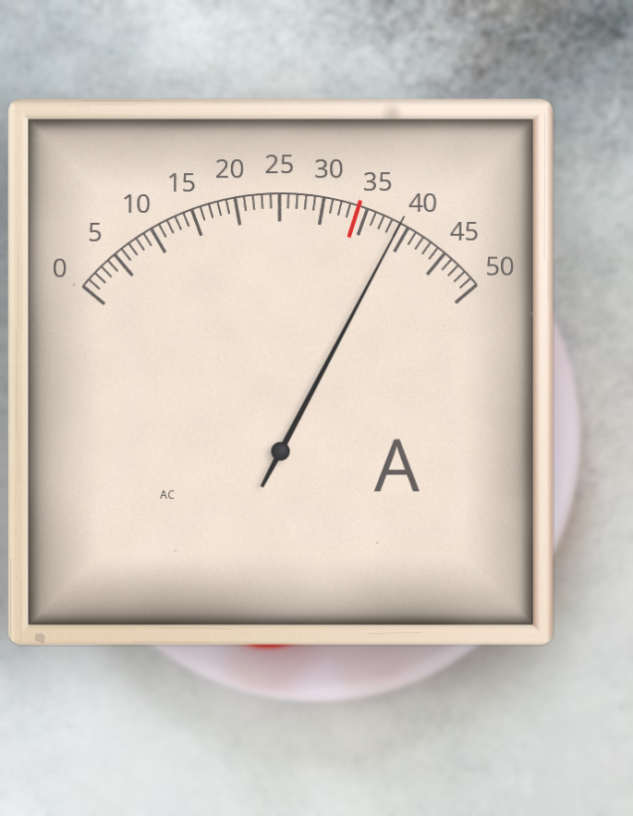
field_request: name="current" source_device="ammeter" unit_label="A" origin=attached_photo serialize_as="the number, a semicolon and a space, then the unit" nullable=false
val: 39; A
